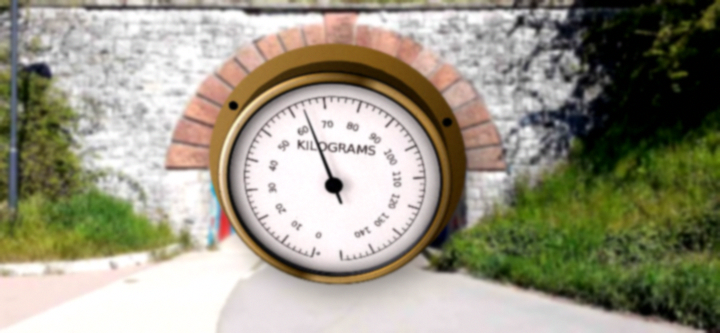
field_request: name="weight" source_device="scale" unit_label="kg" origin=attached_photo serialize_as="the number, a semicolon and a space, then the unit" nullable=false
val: 64; kg
